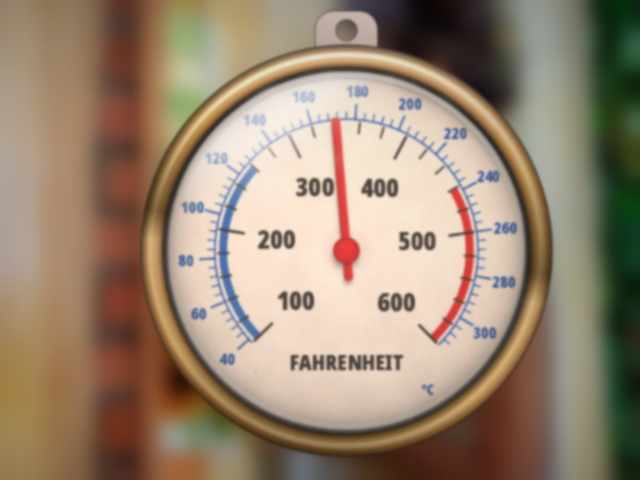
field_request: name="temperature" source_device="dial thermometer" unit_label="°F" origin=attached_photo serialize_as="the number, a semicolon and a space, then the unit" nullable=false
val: 340; °F
